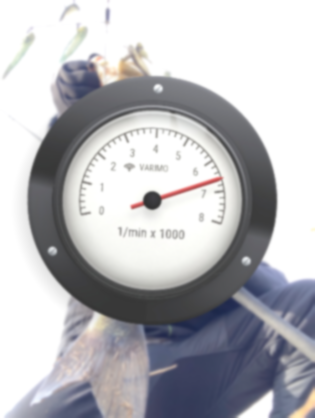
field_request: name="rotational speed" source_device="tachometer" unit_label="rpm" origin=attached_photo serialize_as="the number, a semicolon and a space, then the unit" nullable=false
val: 6600; rpm
